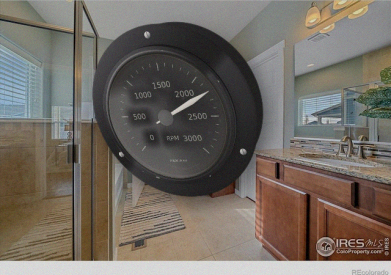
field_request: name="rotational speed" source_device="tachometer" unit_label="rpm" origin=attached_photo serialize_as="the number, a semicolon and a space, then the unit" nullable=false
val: 2200; rpm
